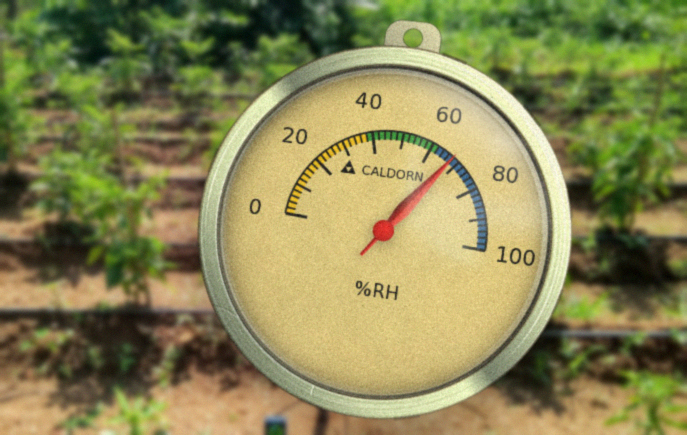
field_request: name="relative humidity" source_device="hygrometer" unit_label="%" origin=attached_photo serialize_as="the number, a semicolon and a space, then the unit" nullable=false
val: 68; %
